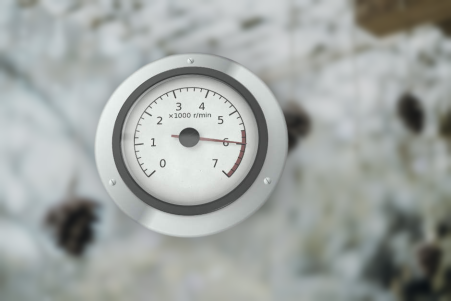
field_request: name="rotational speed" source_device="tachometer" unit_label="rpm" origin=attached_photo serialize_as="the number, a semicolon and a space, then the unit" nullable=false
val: 6000; rpm
